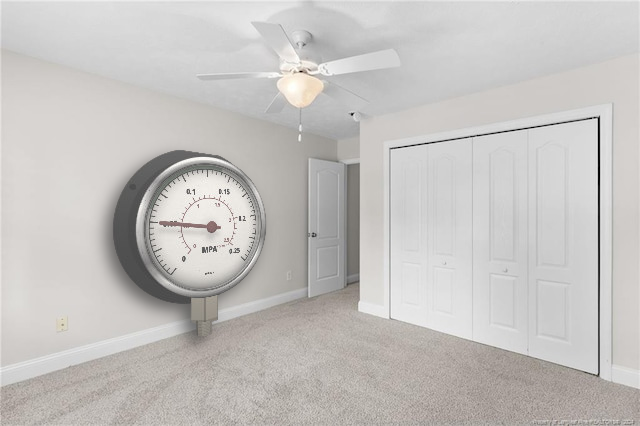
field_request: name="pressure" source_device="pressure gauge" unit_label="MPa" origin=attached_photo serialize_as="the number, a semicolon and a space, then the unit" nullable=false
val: 0.05; MPa
